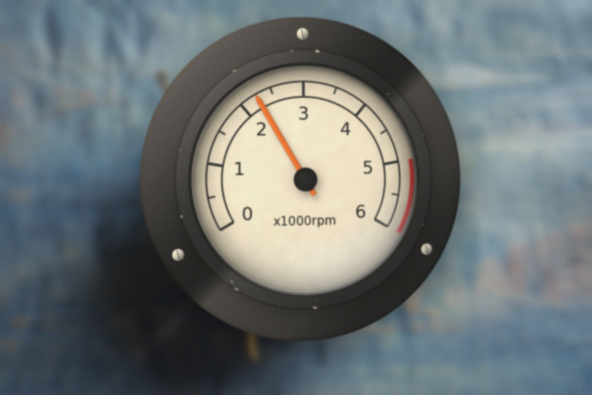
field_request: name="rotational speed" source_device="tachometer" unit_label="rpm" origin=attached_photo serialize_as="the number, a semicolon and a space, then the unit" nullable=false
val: 2250; rpm
